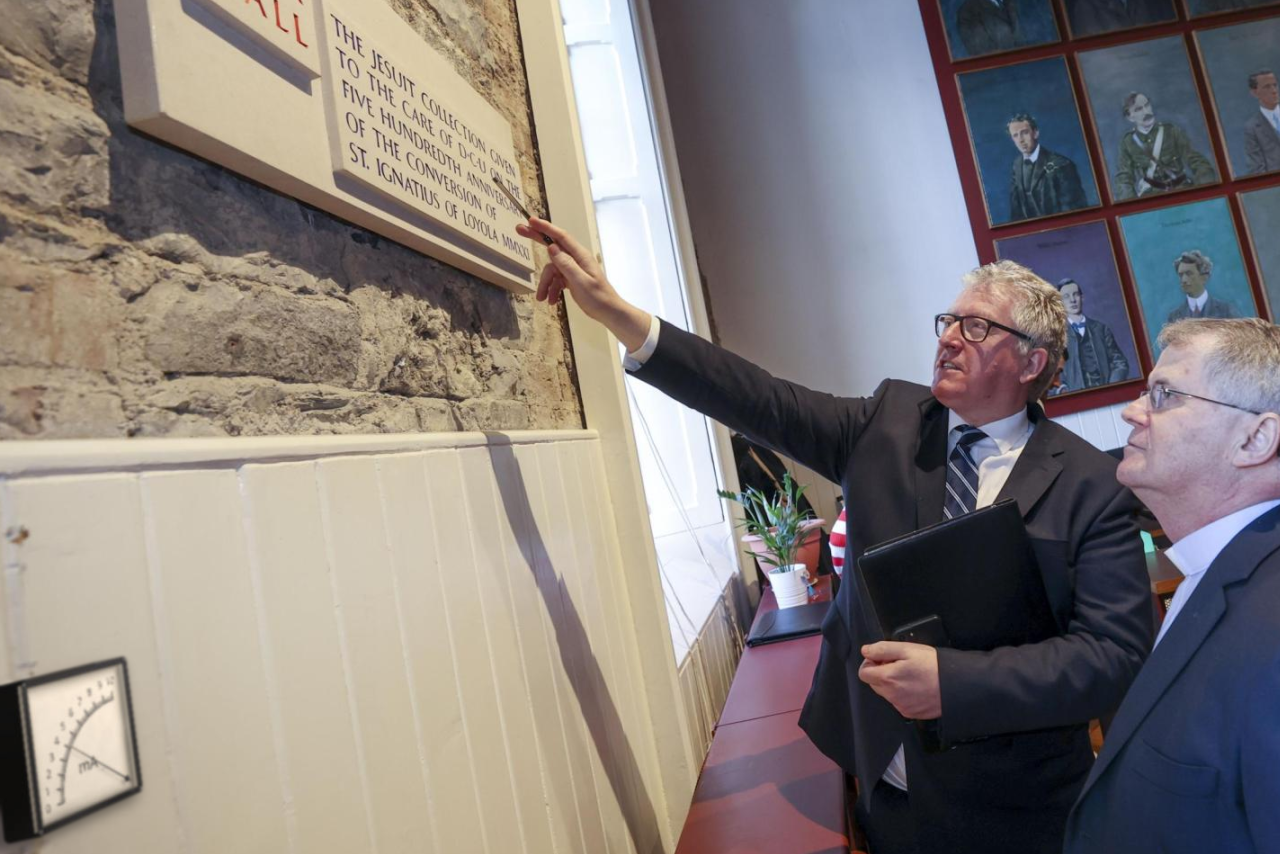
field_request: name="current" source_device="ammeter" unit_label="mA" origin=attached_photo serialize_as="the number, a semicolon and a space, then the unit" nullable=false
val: 4; mA
